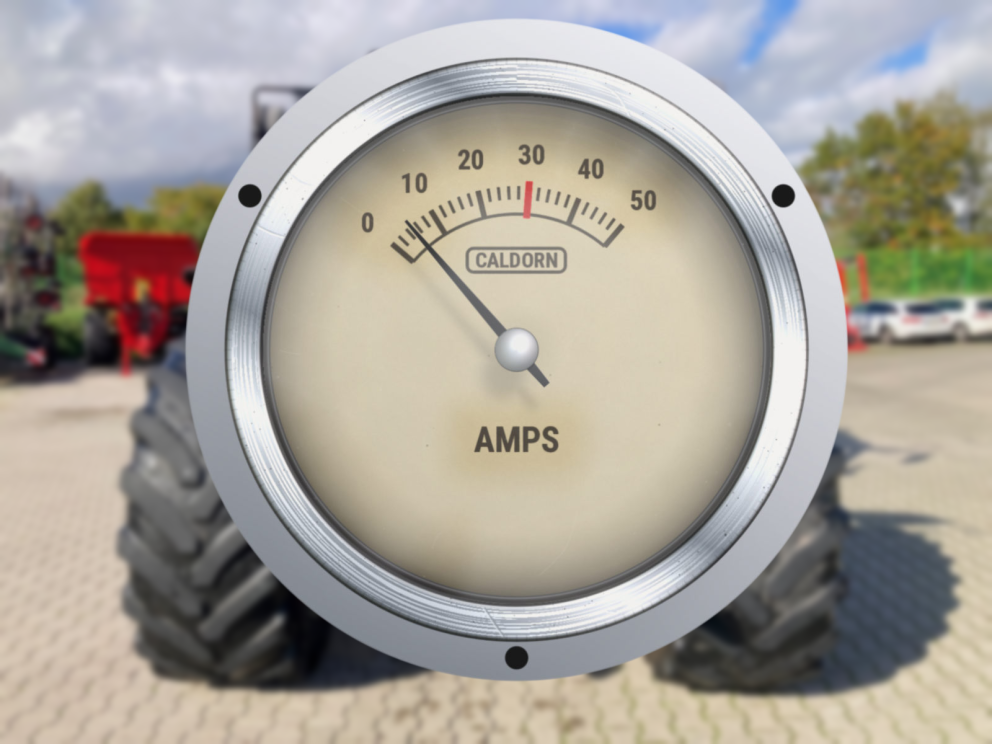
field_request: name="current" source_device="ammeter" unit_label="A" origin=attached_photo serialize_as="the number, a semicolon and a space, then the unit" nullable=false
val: 5; A
